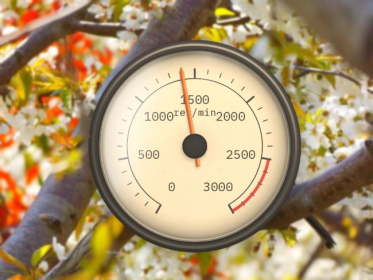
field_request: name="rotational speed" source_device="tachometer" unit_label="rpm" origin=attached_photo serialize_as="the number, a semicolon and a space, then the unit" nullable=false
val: 1400; rpm
